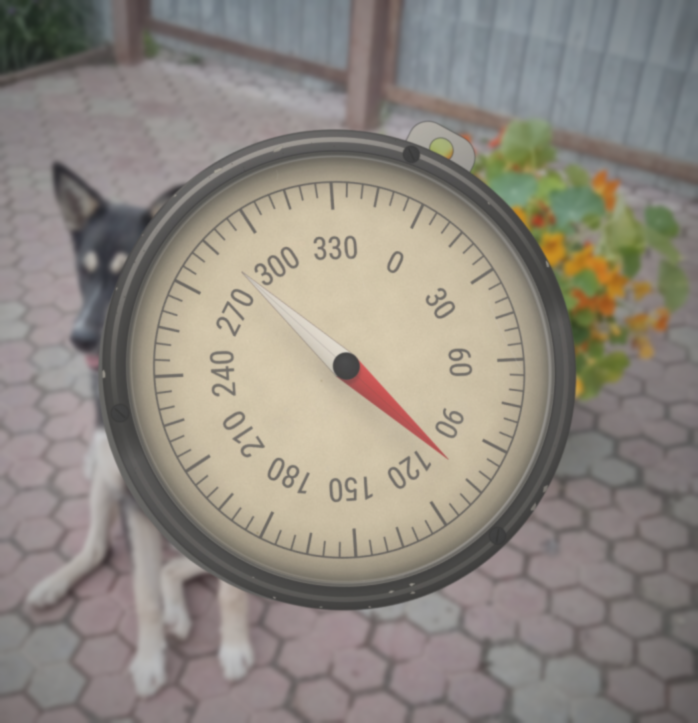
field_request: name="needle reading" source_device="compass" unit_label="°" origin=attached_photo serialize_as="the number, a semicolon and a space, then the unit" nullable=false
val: 105; °
